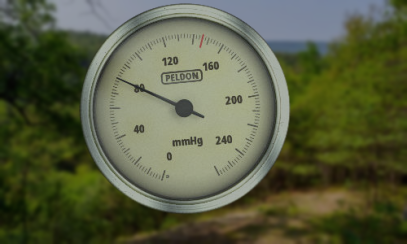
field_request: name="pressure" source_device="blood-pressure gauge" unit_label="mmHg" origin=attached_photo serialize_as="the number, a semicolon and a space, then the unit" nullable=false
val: 80; mmHg
